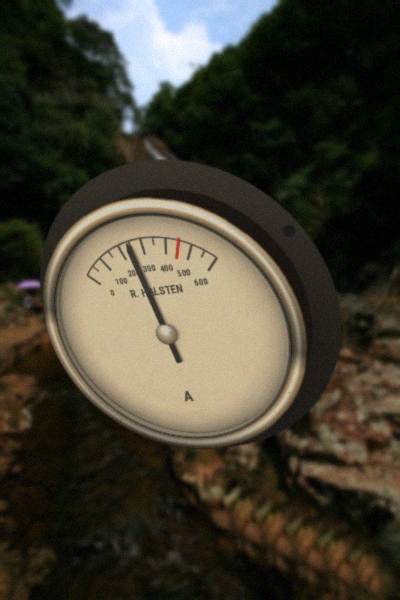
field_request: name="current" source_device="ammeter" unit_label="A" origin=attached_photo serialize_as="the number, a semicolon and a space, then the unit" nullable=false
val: 250; A
